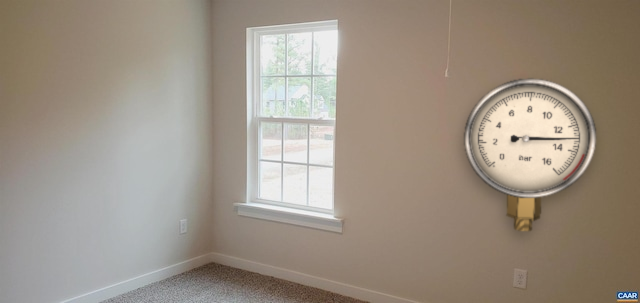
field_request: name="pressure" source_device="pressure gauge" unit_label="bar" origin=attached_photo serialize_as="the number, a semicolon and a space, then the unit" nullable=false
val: 13; bar
